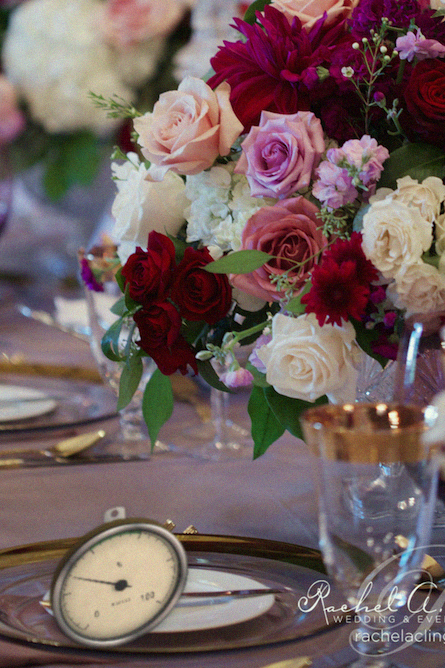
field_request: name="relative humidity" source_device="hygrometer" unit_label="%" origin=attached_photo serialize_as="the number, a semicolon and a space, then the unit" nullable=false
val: 28; %
